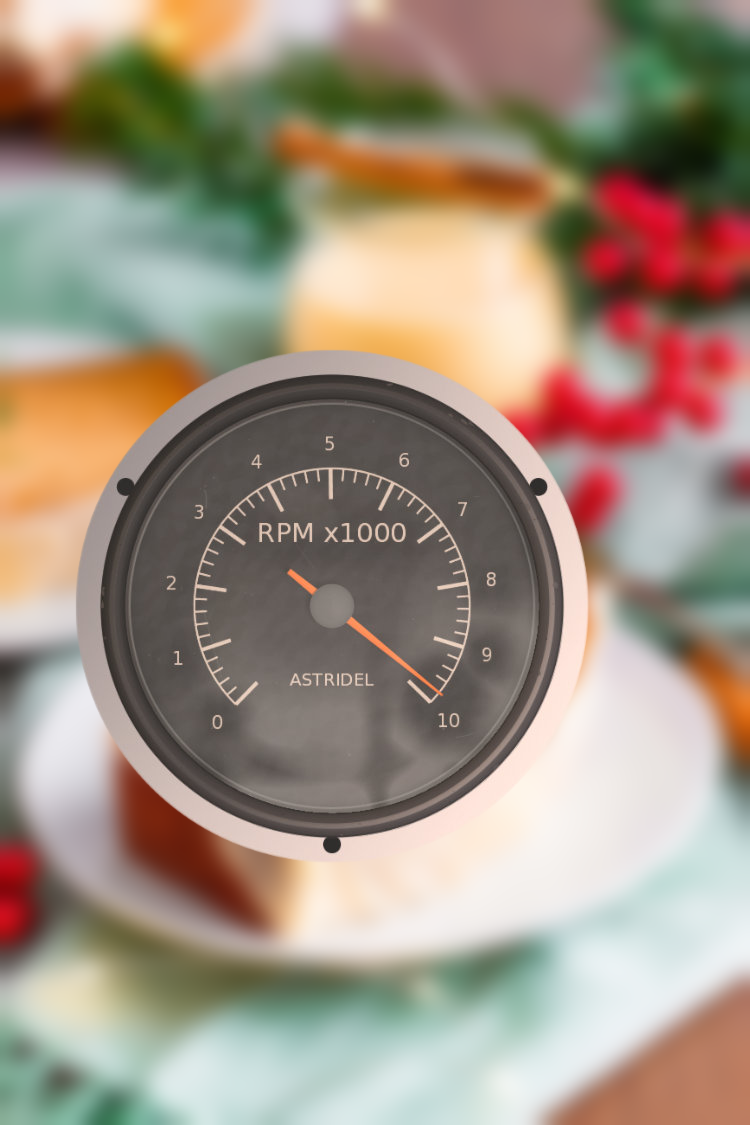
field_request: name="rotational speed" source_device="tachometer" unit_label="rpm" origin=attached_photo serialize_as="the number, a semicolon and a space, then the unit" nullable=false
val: 9800; rpm
